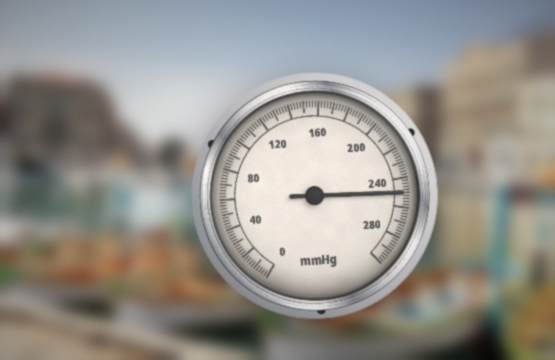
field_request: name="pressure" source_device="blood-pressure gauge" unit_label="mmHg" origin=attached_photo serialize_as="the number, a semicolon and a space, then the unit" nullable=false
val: 250; mmHg
